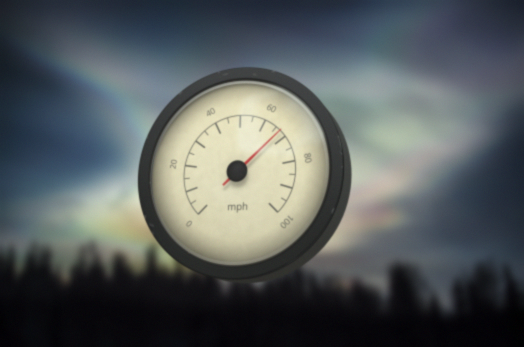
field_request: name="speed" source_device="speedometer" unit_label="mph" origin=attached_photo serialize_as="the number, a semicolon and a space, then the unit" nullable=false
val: 67.5; mph
